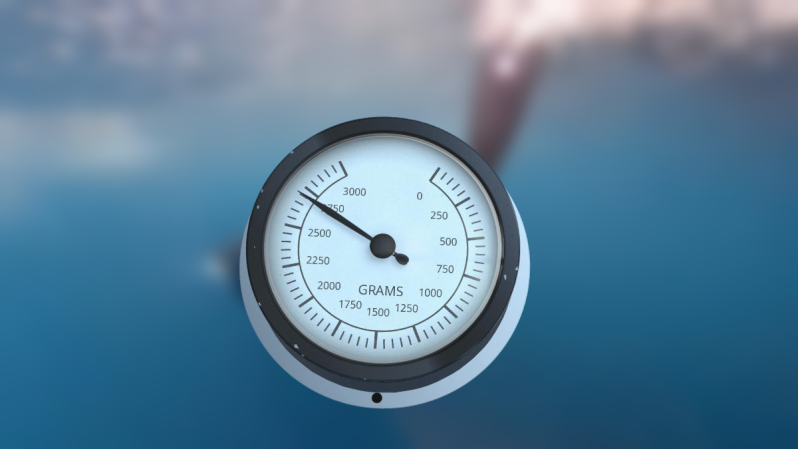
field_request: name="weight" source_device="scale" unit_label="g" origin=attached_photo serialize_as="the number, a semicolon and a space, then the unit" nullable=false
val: 2700; g
